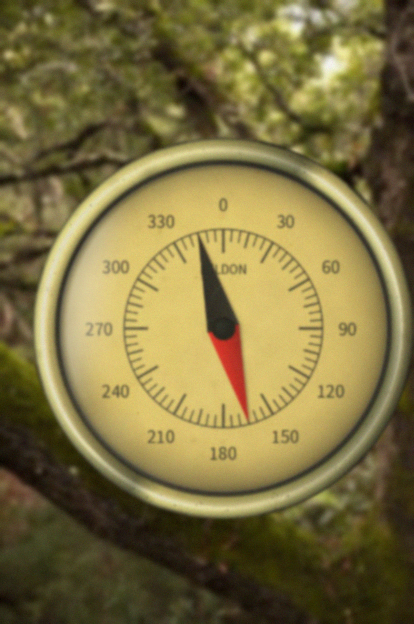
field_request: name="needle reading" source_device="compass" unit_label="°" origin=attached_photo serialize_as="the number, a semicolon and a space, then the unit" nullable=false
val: 165; °
